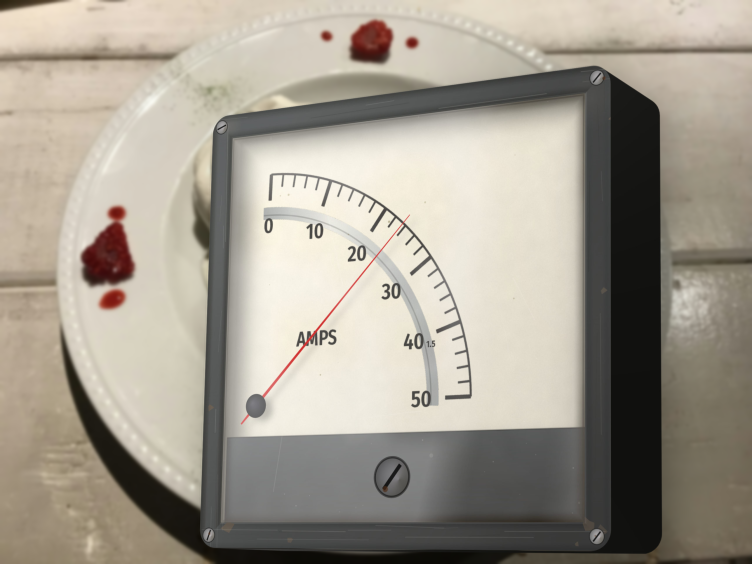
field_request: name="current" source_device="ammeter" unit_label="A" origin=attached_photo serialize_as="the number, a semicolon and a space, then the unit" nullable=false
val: 24; A
